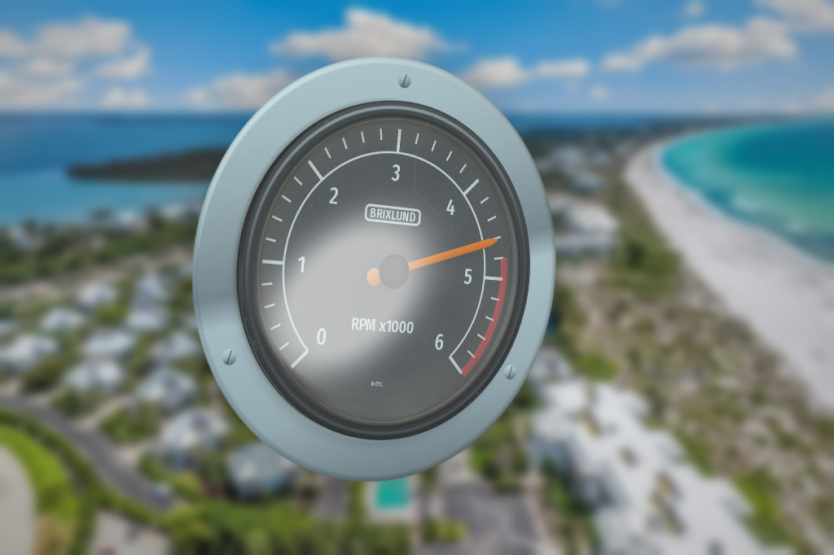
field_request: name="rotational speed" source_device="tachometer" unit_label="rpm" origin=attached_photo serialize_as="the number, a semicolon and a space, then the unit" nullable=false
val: 4600; rpm
